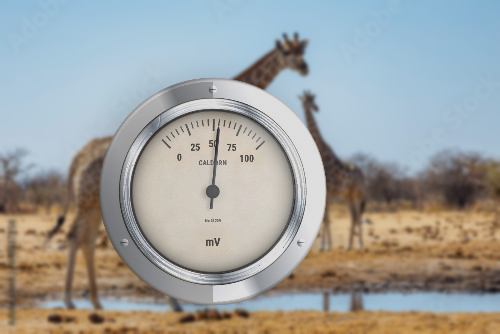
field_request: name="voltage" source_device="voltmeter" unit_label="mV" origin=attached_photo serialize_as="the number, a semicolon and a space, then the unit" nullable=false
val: 55; mV
